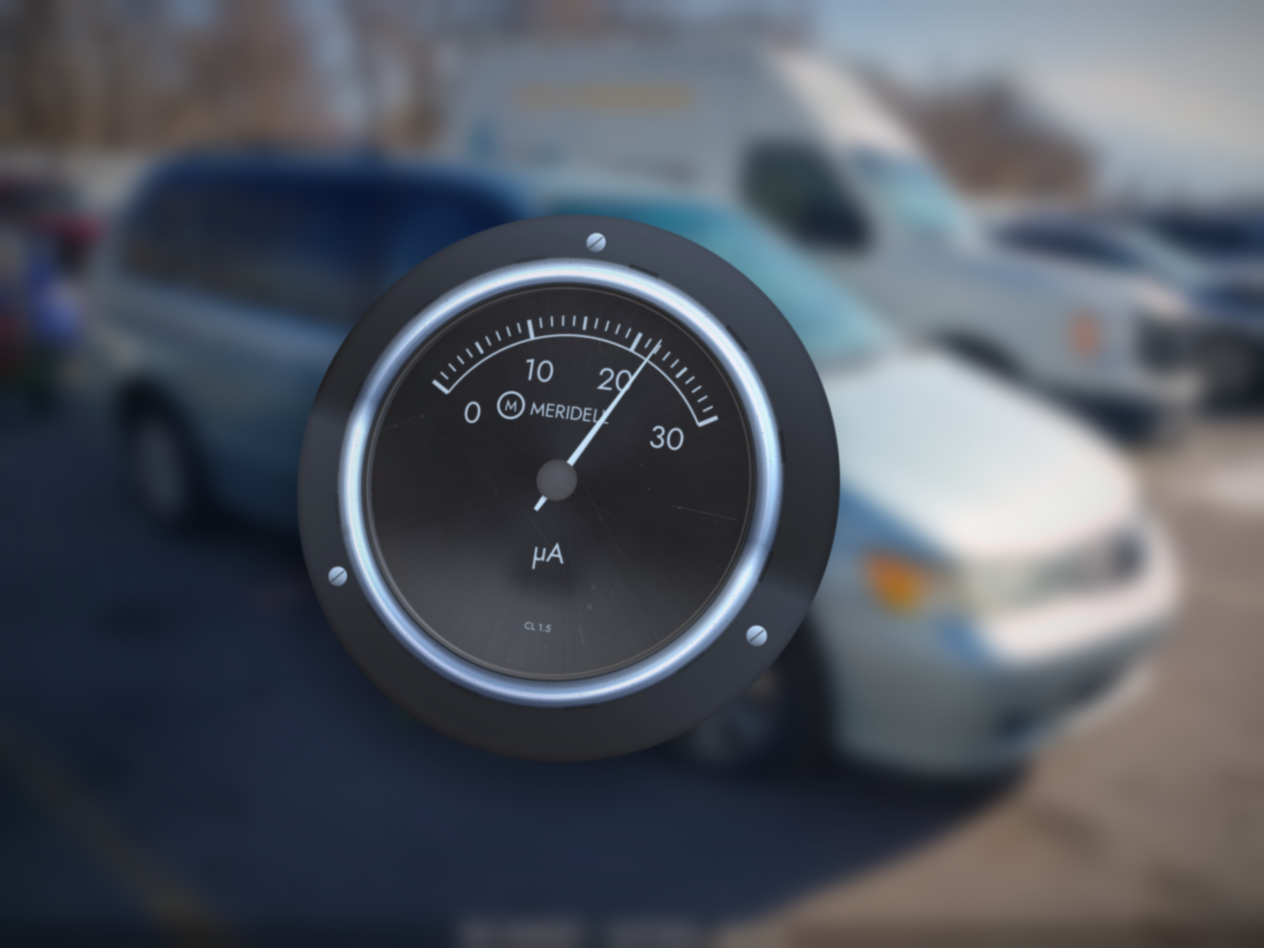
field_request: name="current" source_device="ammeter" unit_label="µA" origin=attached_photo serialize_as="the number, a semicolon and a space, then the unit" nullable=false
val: 22; µA
